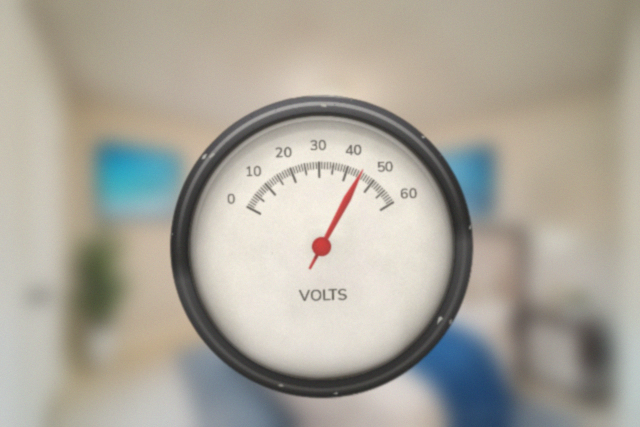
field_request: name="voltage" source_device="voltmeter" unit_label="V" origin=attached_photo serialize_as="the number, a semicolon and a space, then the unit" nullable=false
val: 45; V
